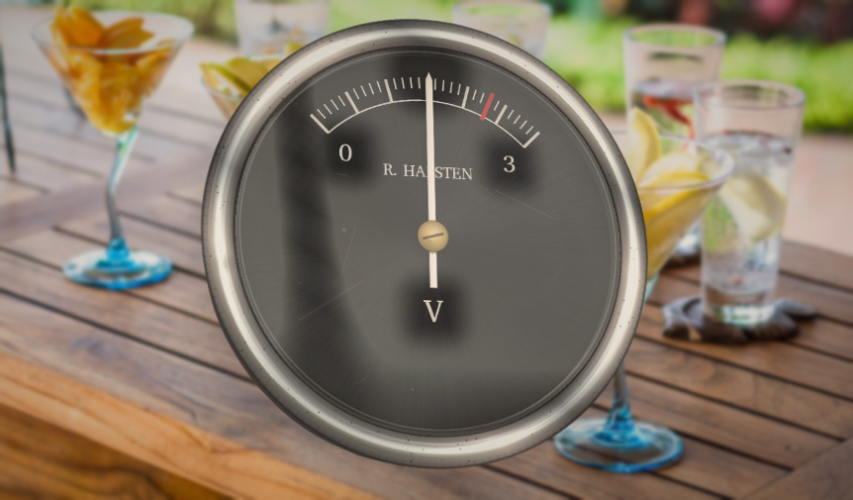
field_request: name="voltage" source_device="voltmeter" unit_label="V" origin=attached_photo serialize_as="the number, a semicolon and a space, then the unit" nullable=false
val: 1.5; V
